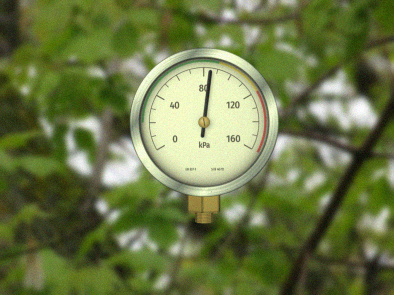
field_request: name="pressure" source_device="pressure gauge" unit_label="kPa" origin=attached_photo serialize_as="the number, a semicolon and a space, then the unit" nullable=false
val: 85; kPa
